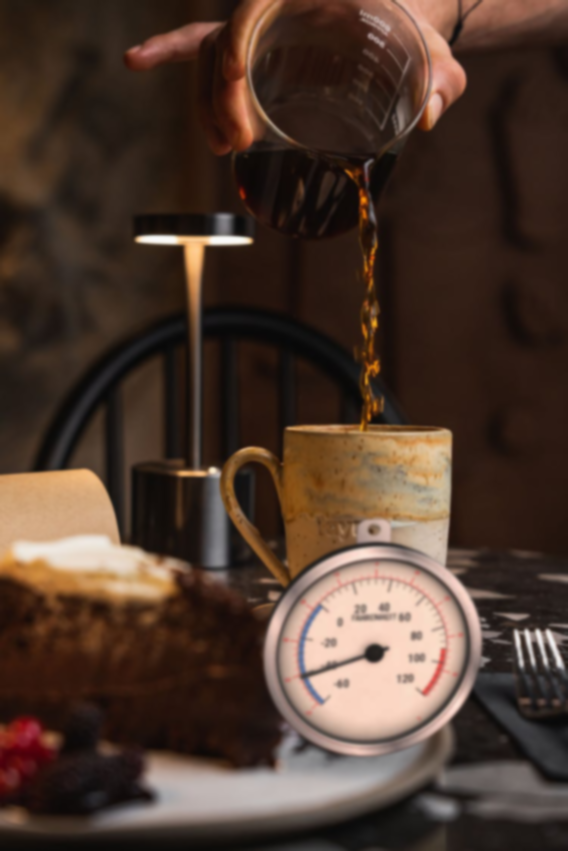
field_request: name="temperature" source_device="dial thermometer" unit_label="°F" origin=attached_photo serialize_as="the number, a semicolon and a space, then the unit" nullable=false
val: -40; °F
